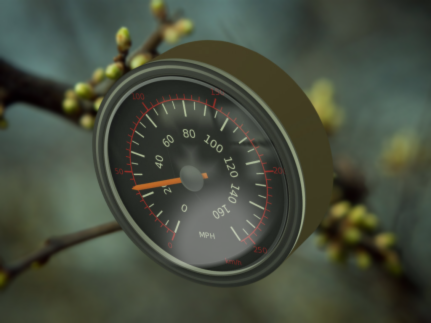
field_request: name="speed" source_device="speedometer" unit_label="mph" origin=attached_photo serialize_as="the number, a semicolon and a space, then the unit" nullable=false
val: 25; mph
